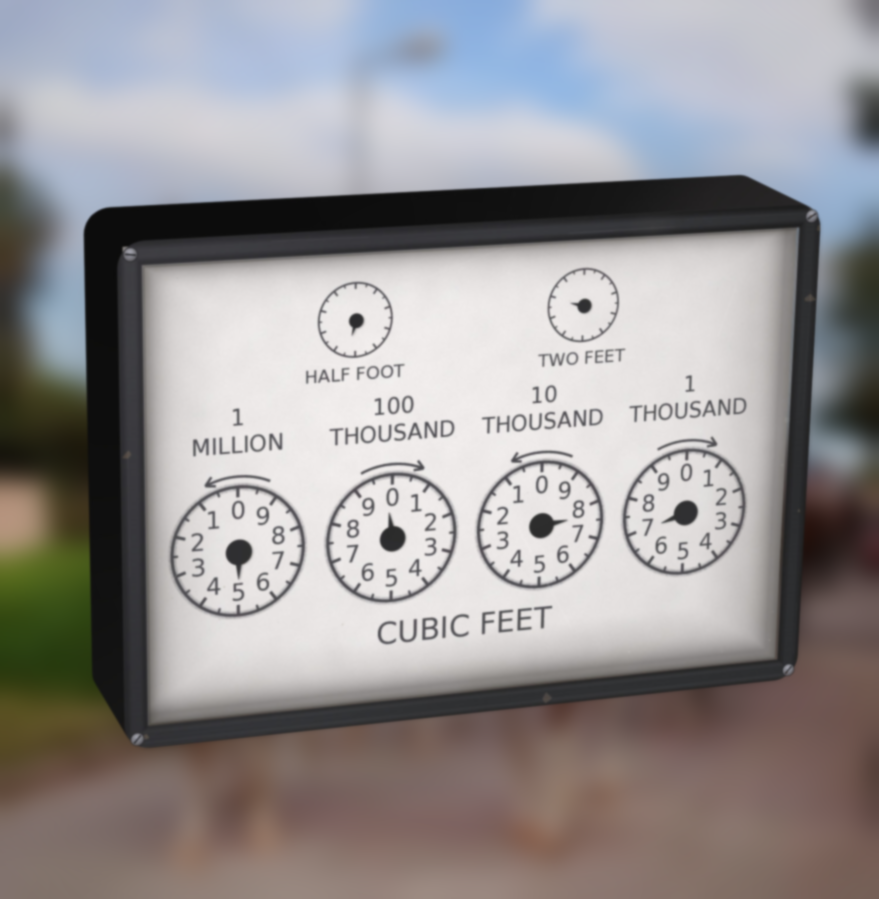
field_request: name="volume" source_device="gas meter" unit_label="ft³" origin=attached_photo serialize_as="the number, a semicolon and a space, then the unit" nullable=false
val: 497700; ft³
